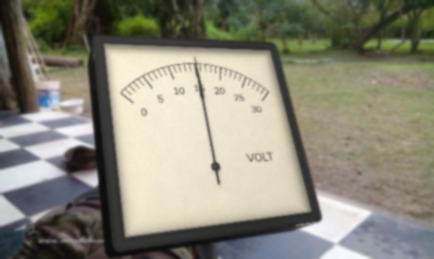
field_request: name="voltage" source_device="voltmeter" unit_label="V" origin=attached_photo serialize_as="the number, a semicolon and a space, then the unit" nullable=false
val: 15; V
